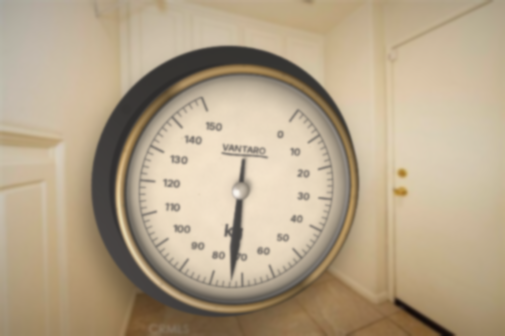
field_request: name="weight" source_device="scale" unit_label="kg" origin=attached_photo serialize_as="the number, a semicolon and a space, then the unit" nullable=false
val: 74; kg
